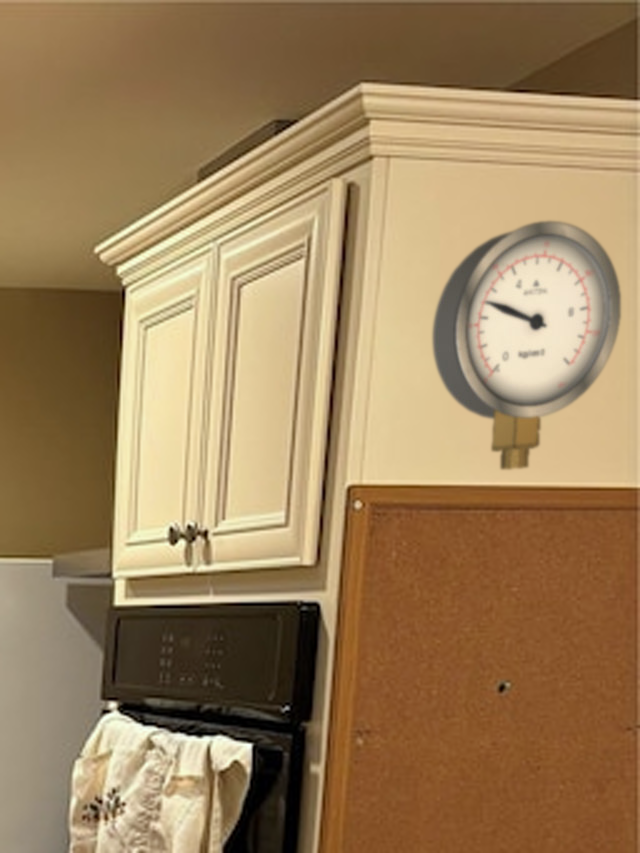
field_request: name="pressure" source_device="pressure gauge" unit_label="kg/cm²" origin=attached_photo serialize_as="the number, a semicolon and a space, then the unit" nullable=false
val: 2.5; kg/cm²
